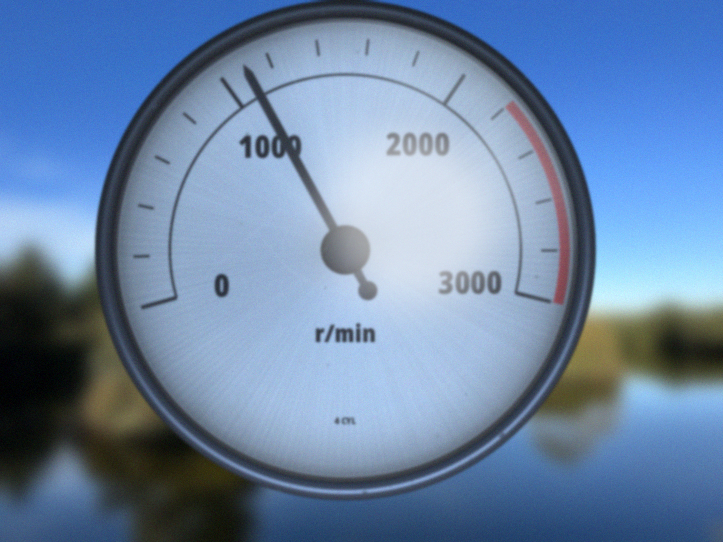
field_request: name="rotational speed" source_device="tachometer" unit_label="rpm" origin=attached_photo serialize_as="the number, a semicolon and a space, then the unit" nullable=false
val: 1100; rpm
